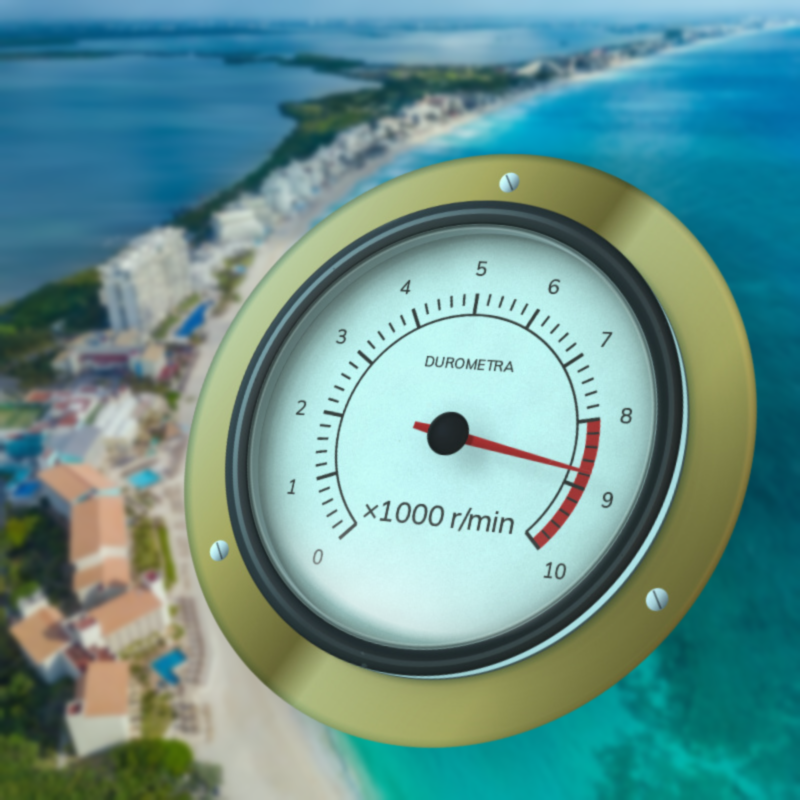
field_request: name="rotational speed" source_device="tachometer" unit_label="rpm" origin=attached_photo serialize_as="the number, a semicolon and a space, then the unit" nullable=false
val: 8800; rpm
